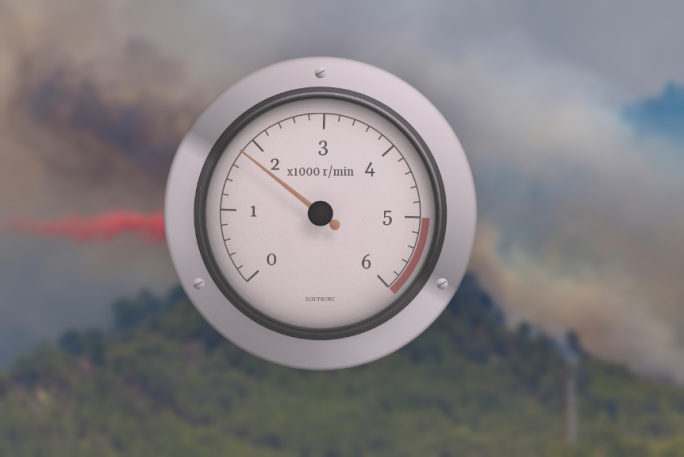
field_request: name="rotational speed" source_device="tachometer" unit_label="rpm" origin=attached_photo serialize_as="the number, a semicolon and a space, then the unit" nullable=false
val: 1800; rpm
